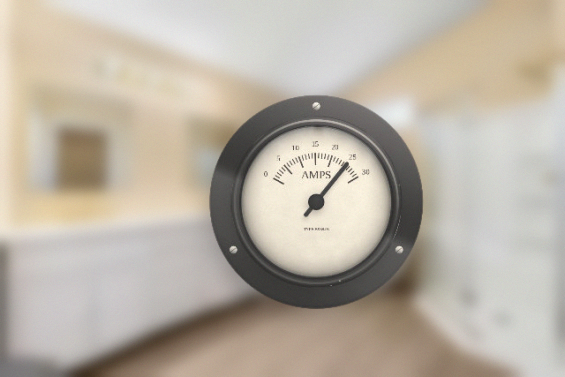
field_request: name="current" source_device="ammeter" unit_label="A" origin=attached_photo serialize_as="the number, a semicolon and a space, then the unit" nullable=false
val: 25; A
